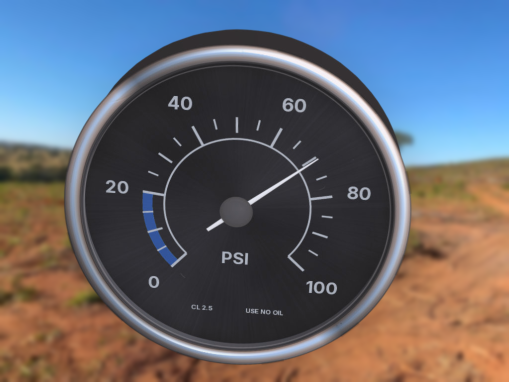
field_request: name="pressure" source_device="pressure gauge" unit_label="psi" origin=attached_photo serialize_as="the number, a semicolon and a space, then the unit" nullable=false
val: 70; psi
